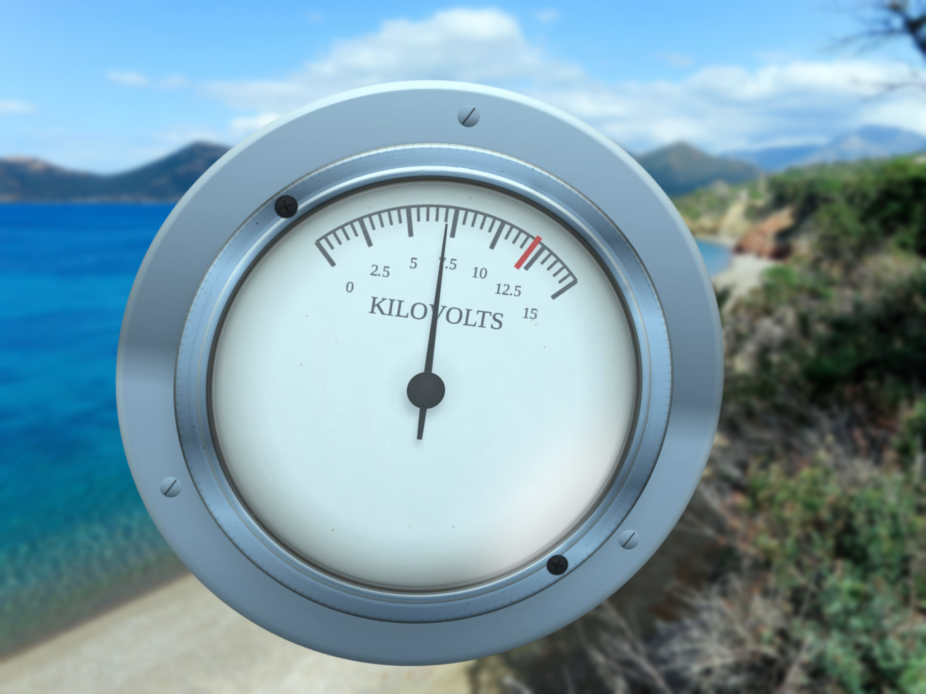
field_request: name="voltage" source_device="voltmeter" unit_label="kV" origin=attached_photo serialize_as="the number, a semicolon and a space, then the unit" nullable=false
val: 7; kV
